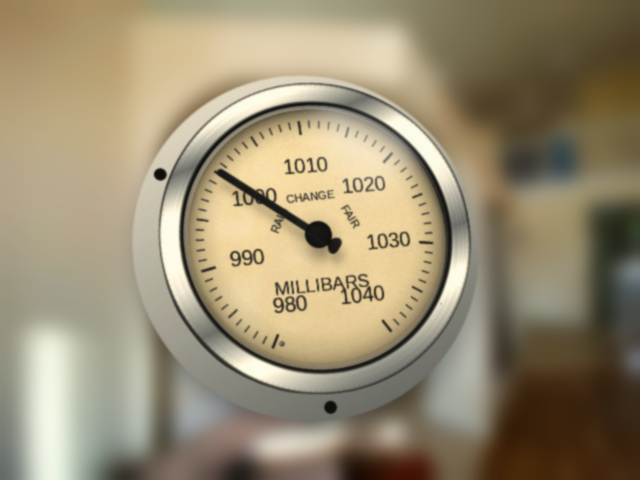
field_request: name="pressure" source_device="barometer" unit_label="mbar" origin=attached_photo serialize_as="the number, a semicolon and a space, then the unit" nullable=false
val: 1000; mbar
